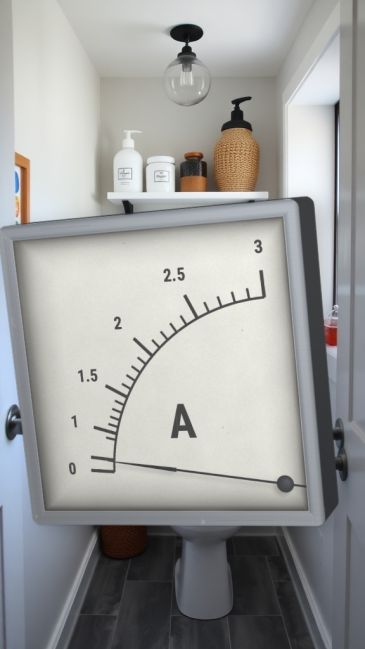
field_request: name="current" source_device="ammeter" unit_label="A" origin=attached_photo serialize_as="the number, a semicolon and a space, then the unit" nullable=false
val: 0.5; A
